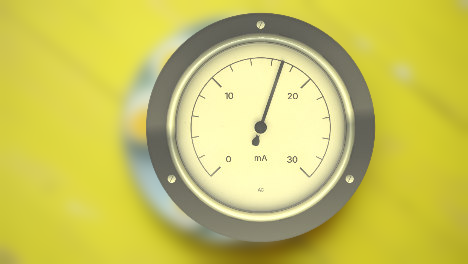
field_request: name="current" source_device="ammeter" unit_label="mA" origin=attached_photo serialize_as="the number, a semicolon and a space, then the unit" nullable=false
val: 17; mA
